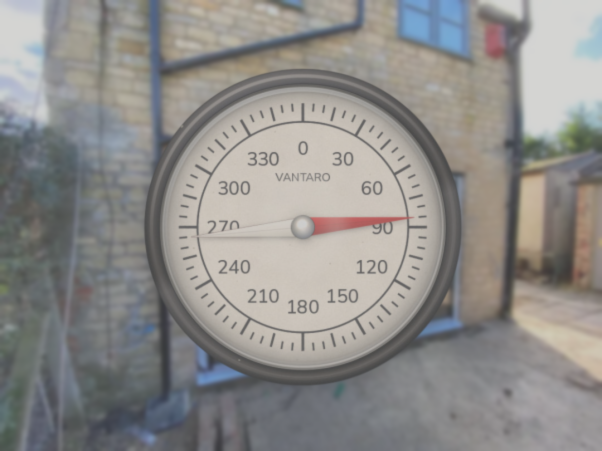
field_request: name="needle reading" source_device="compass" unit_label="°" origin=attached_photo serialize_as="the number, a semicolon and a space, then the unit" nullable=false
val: 85; °
